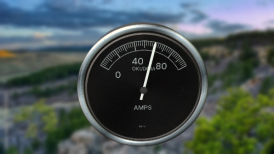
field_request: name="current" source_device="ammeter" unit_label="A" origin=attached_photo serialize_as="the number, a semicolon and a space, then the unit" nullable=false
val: 60; A
